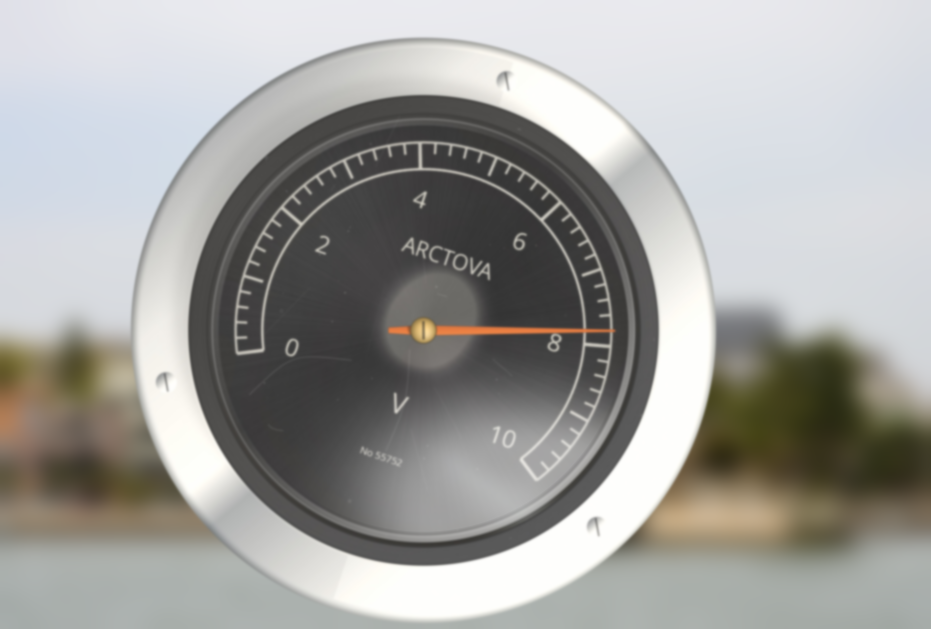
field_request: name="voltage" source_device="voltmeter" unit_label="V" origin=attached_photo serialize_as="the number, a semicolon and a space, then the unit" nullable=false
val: 7.8; V
